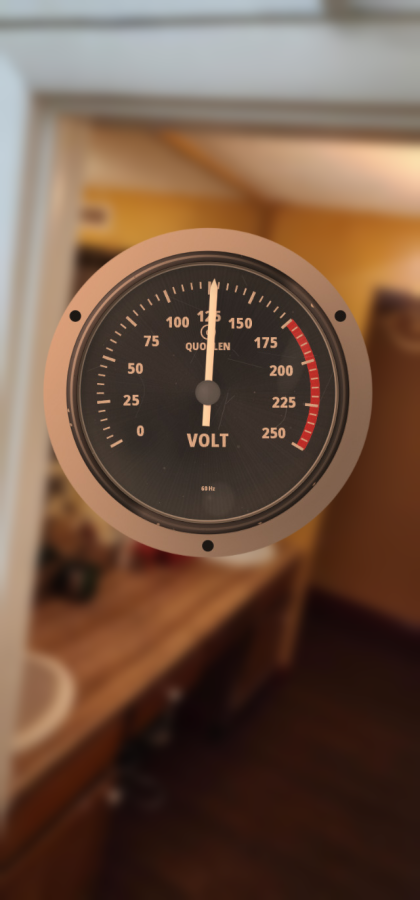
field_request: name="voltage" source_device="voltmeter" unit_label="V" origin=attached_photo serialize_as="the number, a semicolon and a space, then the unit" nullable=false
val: 127.5; V
